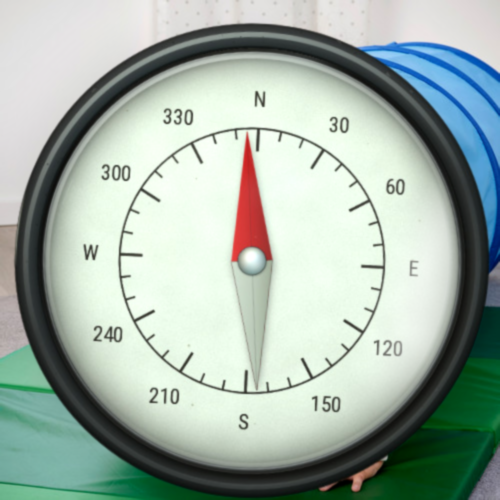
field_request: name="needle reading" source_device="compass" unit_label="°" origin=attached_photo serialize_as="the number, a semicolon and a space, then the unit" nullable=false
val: 355; °
